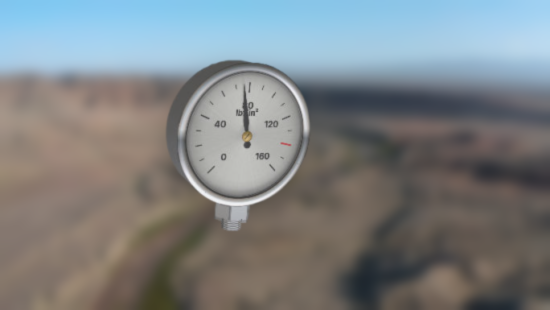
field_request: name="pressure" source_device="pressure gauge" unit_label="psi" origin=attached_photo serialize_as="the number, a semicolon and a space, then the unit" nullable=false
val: 75; psi
